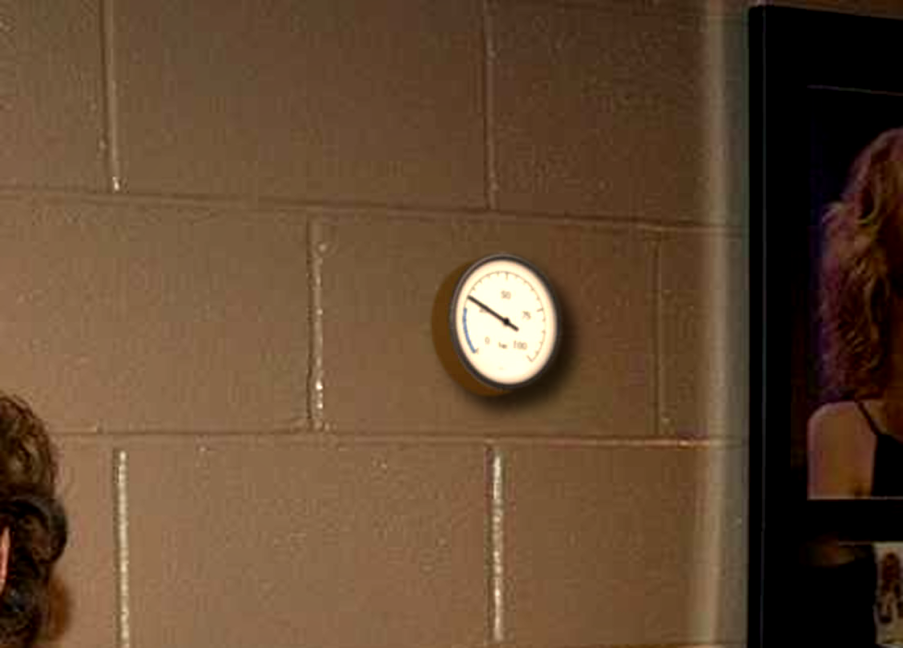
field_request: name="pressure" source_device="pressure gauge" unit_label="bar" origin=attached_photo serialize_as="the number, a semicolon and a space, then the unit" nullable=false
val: 25; bar
